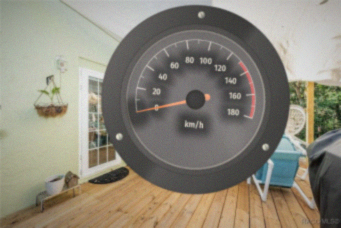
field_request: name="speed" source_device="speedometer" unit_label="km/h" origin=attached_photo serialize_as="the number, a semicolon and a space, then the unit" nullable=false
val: 0; km/h
